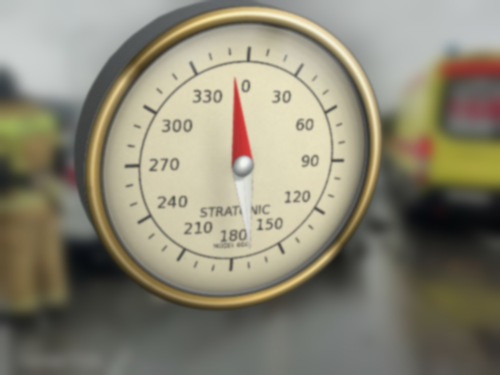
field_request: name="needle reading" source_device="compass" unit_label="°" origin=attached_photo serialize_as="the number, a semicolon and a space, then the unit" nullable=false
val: 350; °
